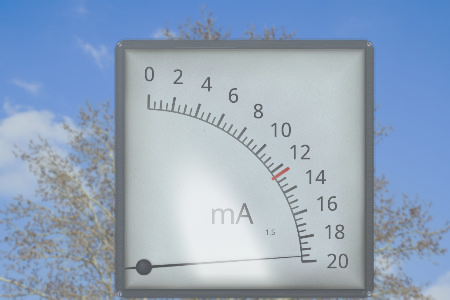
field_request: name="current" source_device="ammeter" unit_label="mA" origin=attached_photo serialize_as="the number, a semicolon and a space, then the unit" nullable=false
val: 19.5; mA
